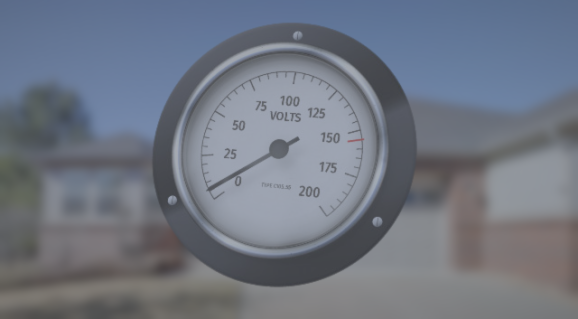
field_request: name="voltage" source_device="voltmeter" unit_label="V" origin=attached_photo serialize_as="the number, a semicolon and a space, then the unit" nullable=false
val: 5; V
